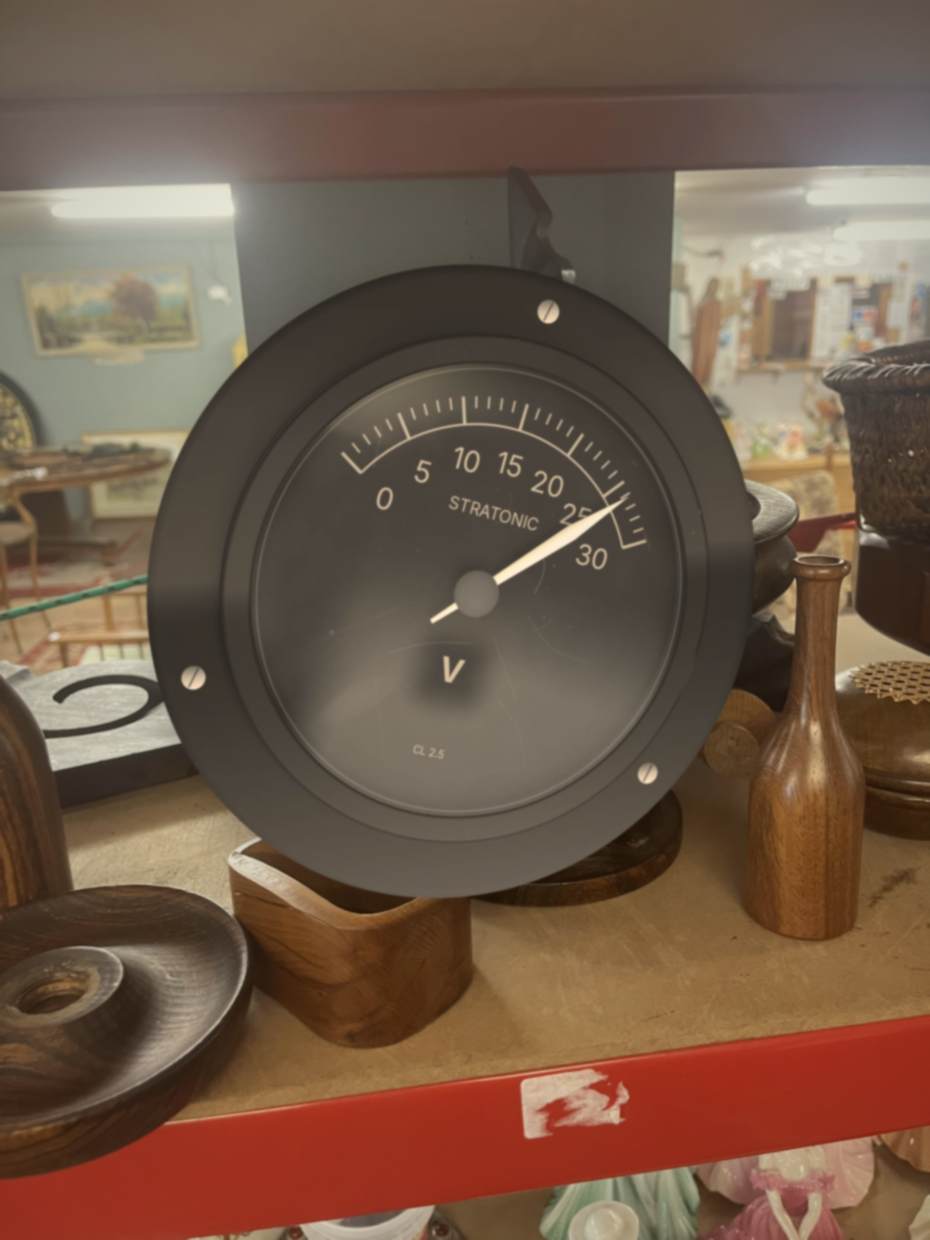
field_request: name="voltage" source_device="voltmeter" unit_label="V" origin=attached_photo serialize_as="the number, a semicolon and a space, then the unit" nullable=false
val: 26; V
